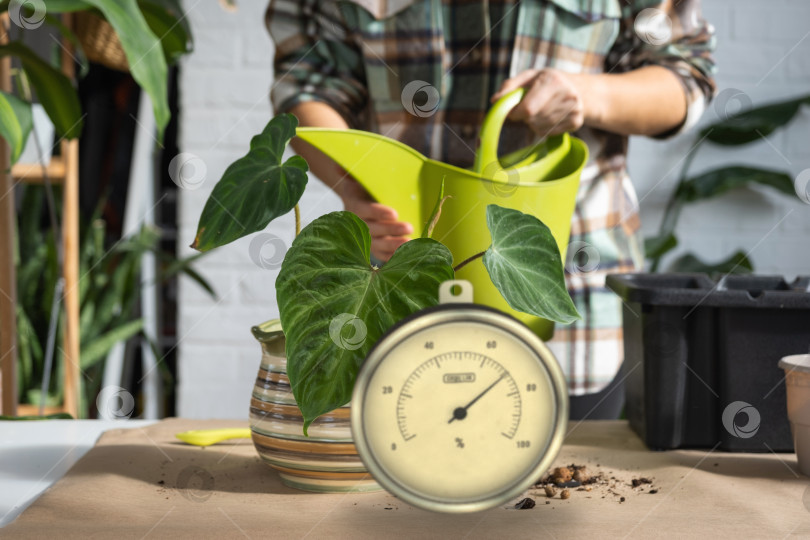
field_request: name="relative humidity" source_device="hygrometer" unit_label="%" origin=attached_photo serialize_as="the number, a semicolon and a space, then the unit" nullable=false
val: 70; %
